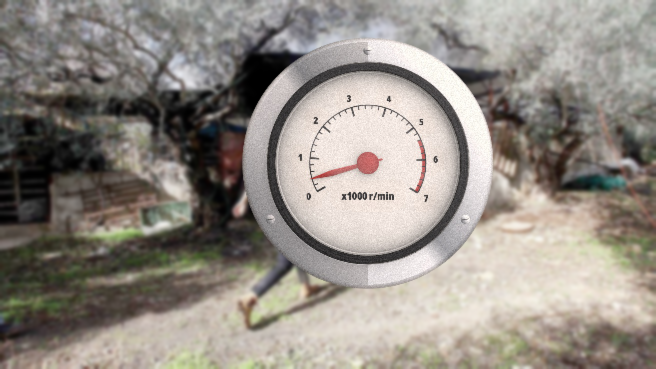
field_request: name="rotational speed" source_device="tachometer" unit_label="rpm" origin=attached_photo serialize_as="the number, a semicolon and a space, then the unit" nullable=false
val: 400; rpm
